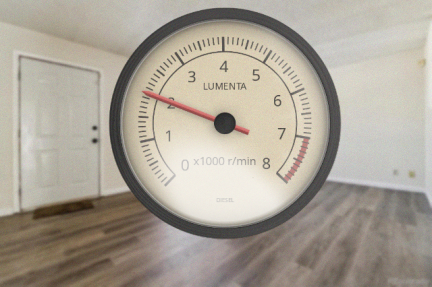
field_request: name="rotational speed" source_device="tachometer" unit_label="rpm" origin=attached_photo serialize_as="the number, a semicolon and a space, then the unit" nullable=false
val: 2000; rpm
